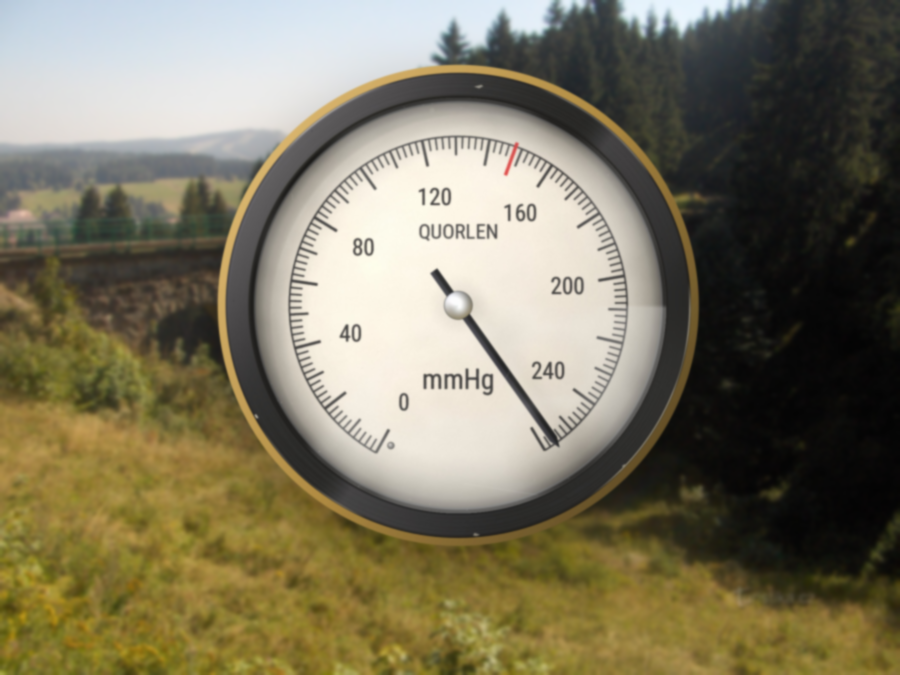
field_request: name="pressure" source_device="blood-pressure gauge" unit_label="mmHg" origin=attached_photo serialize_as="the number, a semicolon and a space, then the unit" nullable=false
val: 256; mmHg
